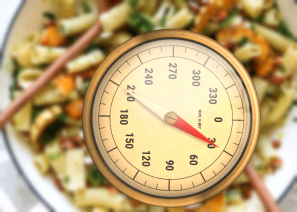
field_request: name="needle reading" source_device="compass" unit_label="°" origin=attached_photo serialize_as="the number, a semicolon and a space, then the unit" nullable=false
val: 30; °
